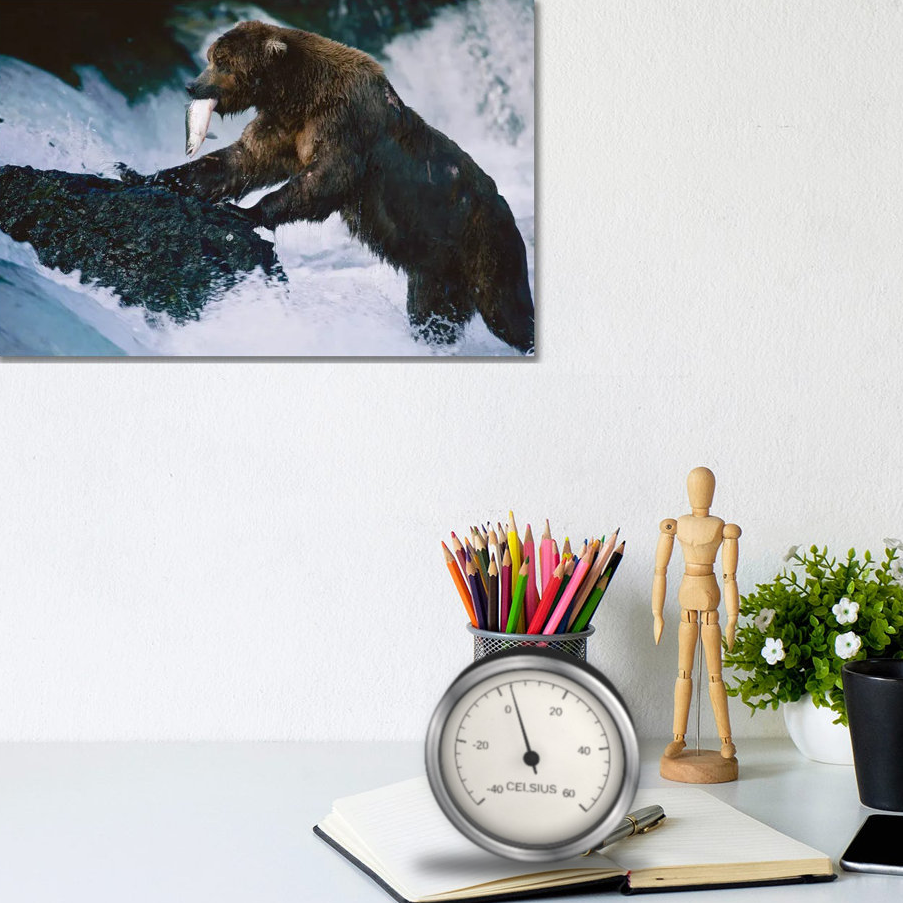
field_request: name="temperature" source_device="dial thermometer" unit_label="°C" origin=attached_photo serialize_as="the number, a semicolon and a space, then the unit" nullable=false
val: 4; °C
